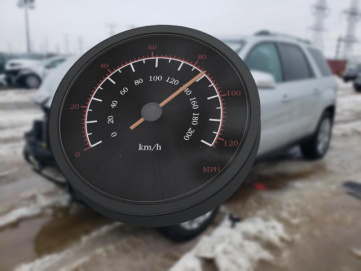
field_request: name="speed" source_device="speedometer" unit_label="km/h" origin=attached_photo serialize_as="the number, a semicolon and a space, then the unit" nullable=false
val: 140; km/h
